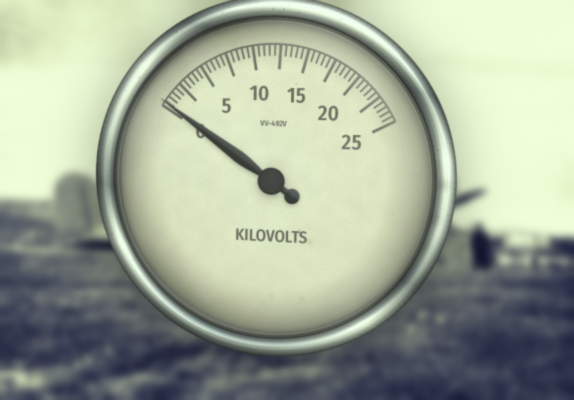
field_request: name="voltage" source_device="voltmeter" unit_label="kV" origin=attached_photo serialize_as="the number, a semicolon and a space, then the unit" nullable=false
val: 0.5; kV
